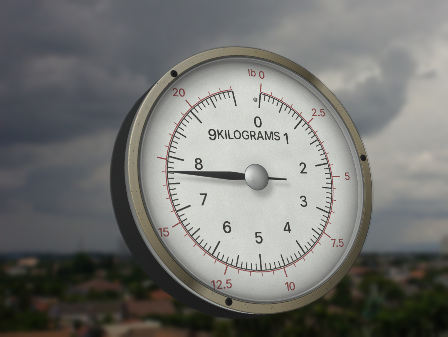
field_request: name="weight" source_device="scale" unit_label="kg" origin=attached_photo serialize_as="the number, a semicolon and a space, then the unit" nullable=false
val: 7.7; kg
